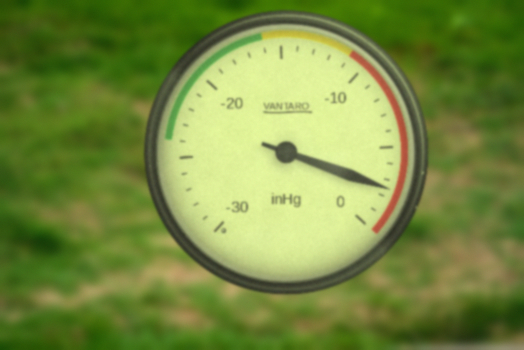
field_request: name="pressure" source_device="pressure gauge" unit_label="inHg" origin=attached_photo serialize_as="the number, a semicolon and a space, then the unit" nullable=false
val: -2.5; inHg
